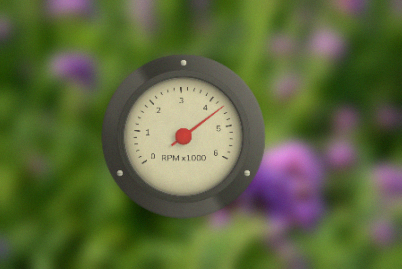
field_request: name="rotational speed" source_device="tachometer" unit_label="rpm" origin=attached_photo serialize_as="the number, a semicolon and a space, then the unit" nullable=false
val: 4400; rpm
